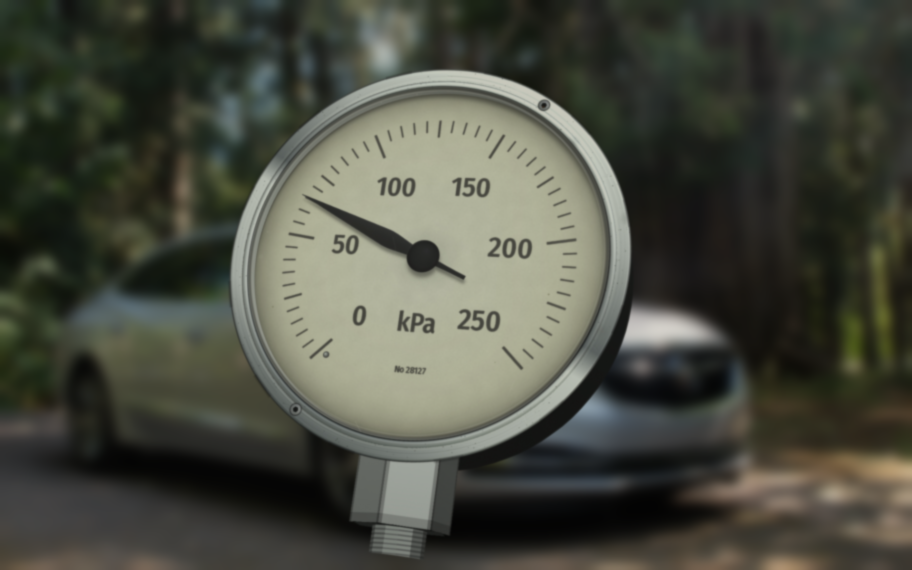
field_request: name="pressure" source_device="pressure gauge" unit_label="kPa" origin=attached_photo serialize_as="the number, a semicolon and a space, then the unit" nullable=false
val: 65; kPa
